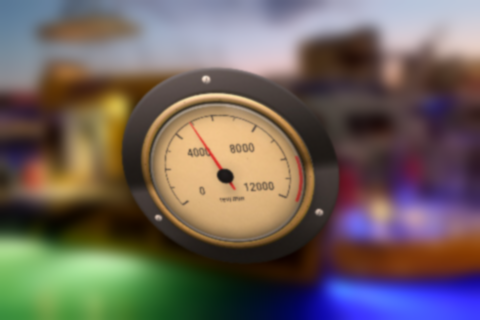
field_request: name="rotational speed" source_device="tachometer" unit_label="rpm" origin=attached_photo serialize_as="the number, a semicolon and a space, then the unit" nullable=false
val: 5000; rpm
